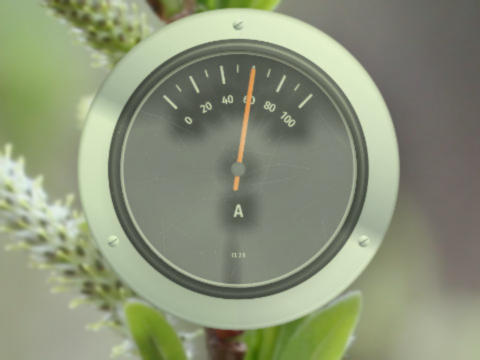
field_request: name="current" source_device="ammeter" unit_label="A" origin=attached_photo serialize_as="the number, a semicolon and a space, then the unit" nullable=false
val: 60; A
